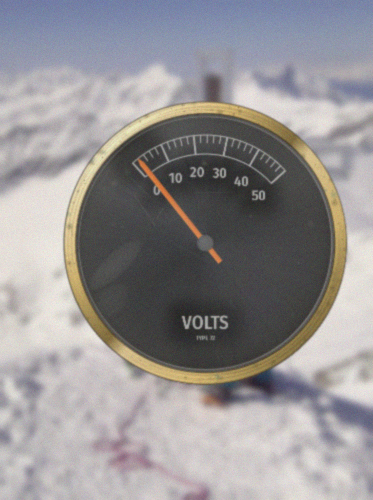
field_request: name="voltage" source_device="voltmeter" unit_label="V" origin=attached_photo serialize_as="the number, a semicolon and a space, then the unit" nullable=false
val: 2; V
